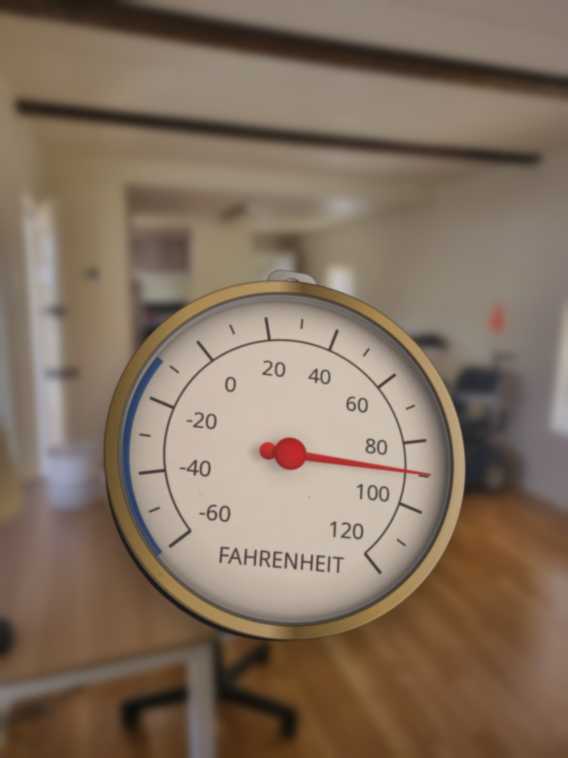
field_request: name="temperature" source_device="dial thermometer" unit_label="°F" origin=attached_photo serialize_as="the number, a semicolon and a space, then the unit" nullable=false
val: 90; °F
